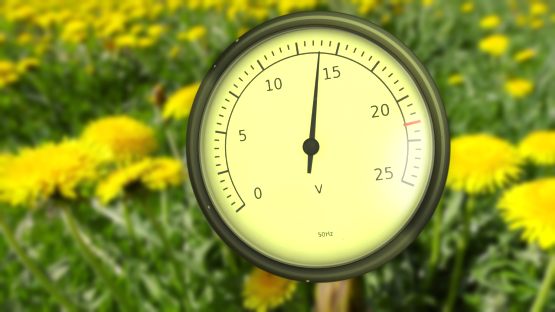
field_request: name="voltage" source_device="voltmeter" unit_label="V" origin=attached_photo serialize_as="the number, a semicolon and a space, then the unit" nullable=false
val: 14; V
